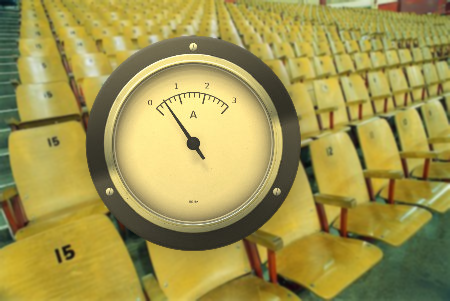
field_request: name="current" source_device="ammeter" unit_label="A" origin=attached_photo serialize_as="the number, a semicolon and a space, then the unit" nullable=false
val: 0.4; A
